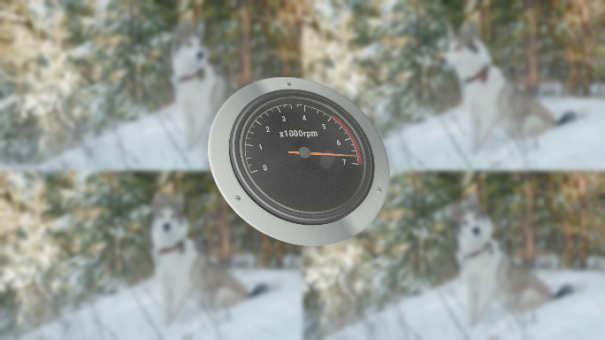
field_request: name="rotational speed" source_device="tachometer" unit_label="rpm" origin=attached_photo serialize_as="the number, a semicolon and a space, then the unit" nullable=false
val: 6750; rpm
